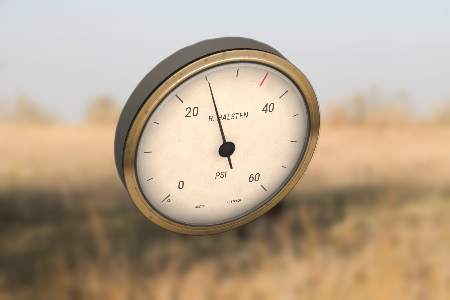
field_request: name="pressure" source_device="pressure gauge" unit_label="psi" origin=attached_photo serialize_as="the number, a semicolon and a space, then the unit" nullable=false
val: 25; psi
